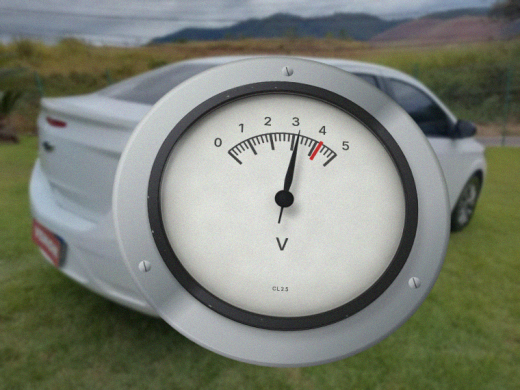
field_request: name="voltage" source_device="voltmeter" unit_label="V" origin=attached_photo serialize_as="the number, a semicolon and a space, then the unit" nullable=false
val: 3.2; V
